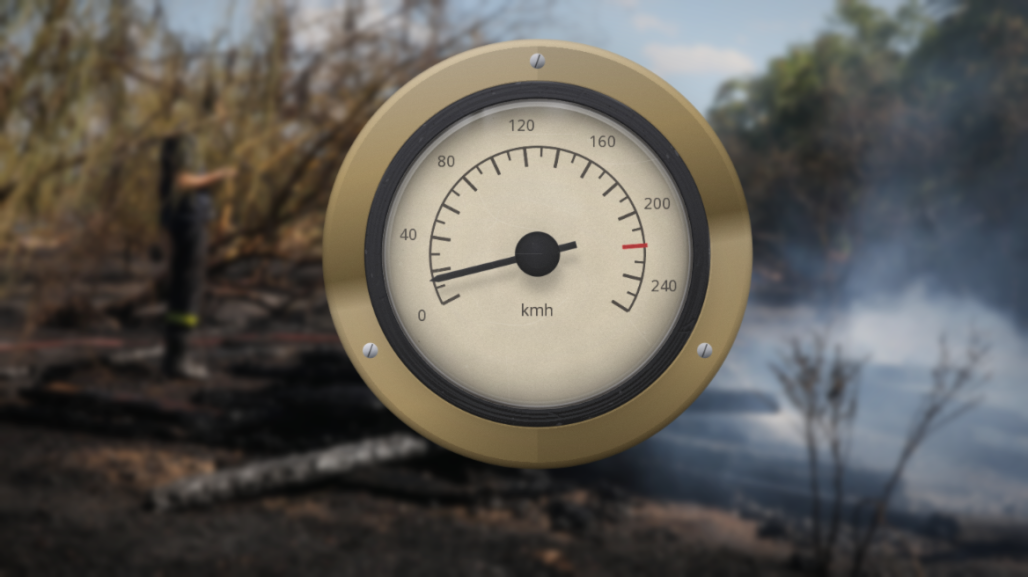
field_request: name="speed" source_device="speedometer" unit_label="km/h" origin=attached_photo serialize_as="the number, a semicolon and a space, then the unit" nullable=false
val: 15; km/h
